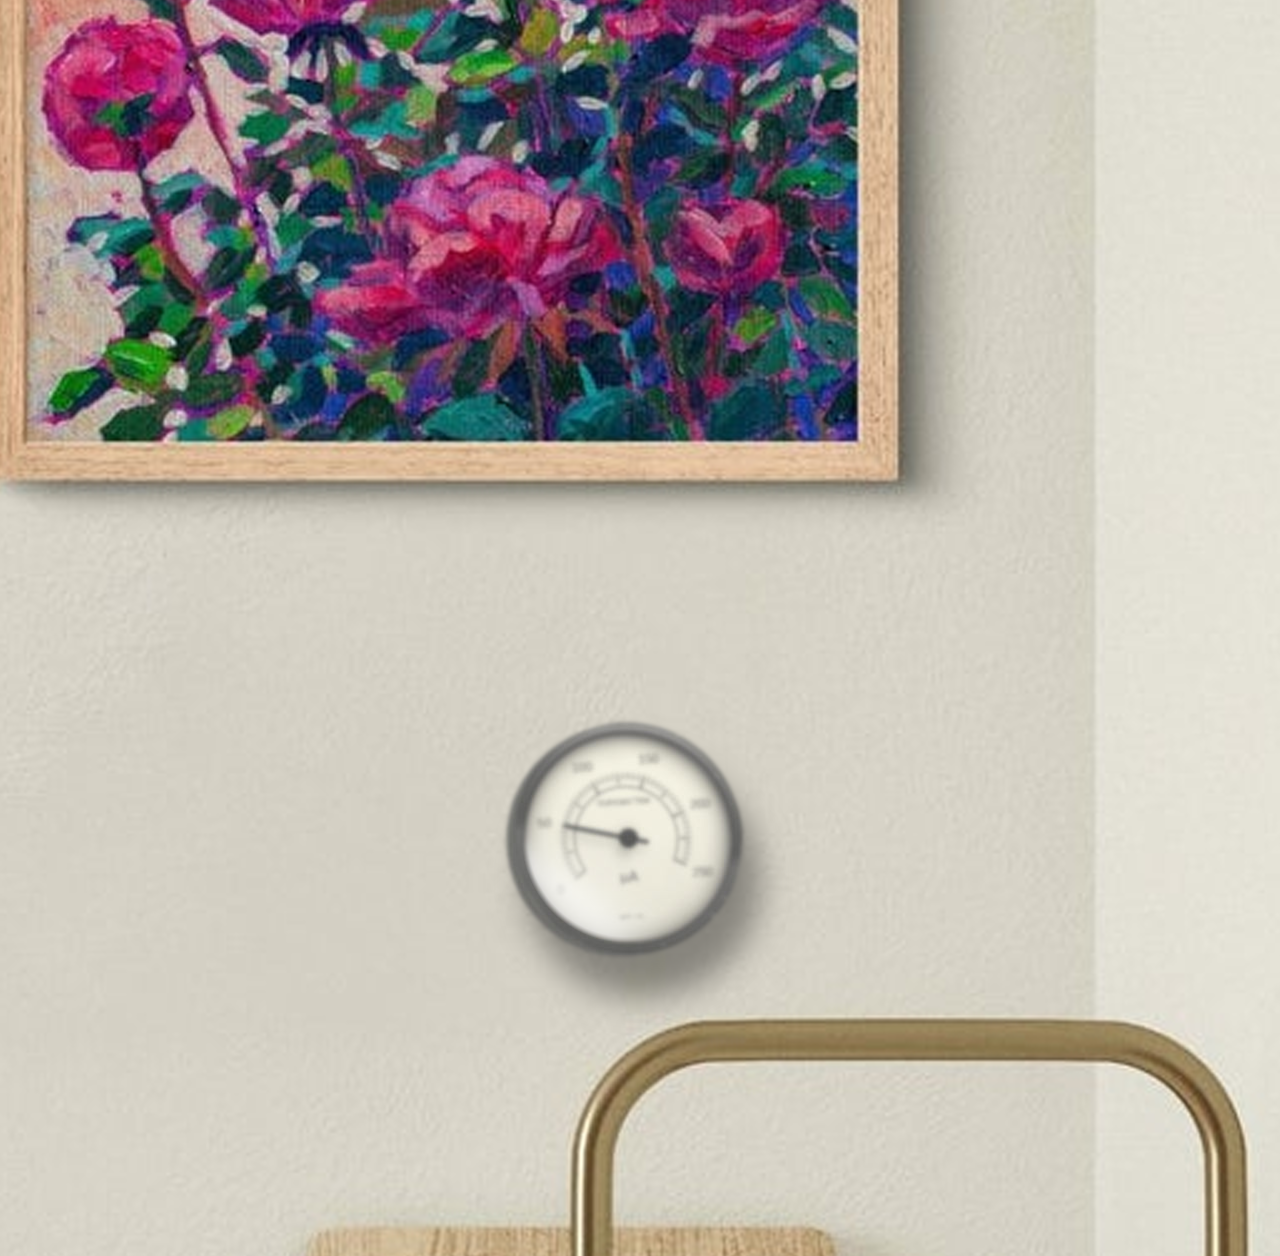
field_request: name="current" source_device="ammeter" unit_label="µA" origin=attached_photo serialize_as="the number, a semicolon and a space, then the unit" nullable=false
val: 50; µA
